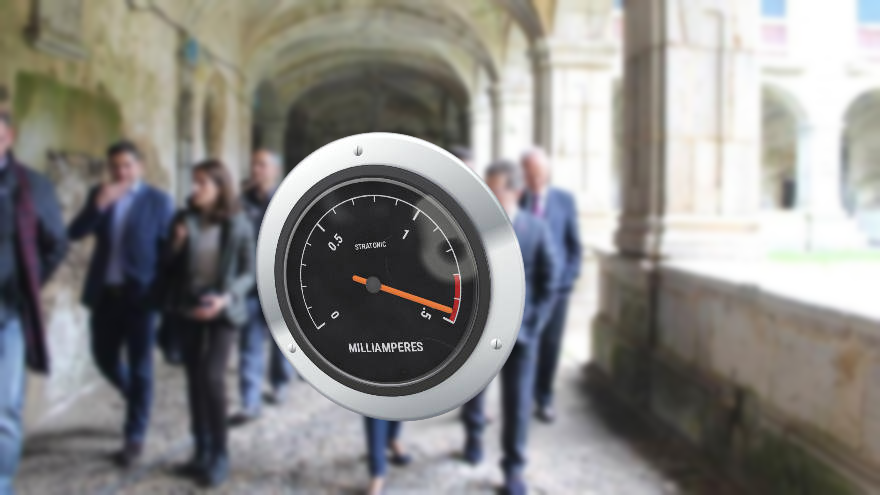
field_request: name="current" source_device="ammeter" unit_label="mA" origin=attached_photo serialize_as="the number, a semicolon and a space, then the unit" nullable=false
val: 1.45; mA
